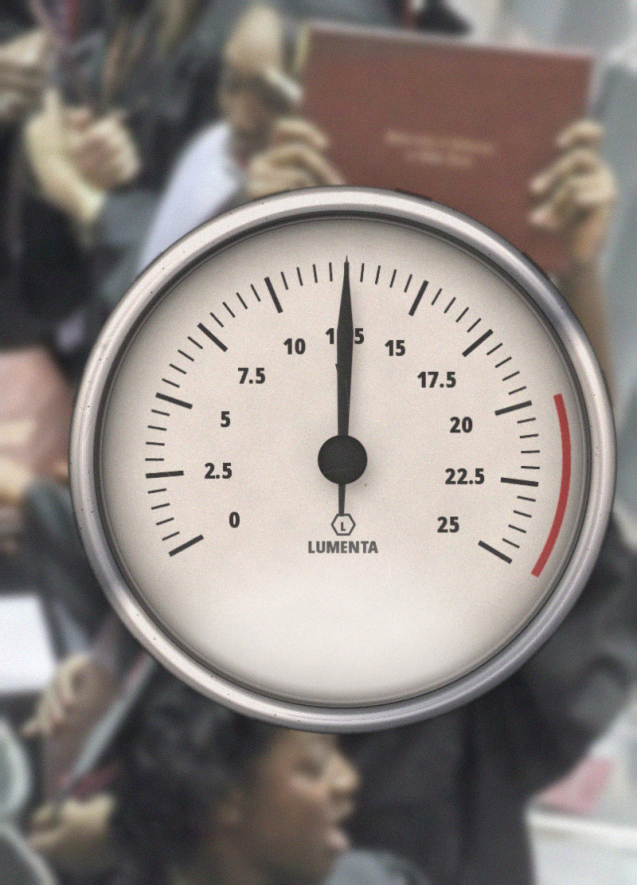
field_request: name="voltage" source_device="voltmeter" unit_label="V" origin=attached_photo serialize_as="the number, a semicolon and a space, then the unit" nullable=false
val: 12.5; V
